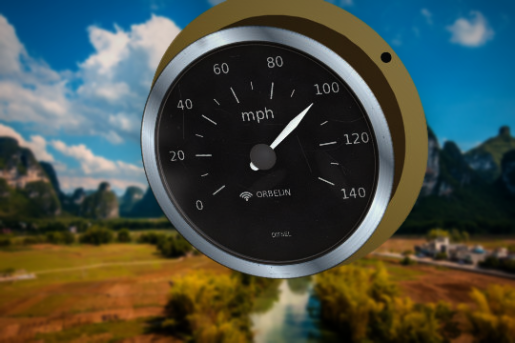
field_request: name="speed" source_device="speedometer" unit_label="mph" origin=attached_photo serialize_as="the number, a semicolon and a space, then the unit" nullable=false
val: 100; mph
